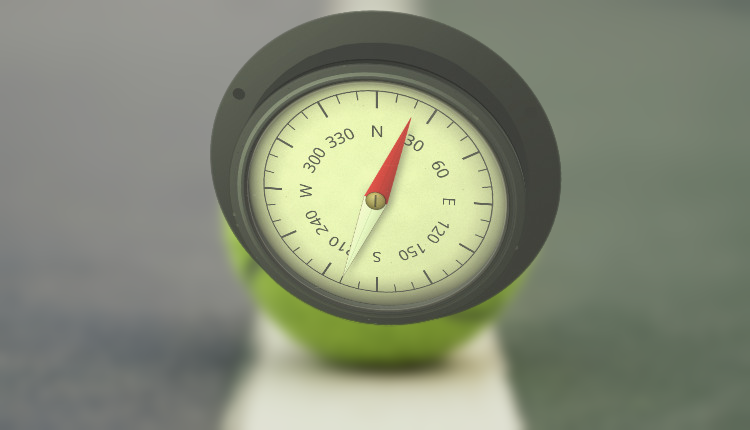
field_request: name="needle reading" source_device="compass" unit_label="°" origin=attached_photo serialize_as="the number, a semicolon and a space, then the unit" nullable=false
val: 20; °
